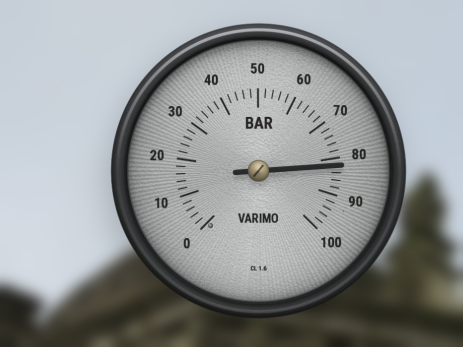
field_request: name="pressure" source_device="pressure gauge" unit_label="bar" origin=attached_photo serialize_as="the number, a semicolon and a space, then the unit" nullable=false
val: 82; bar
